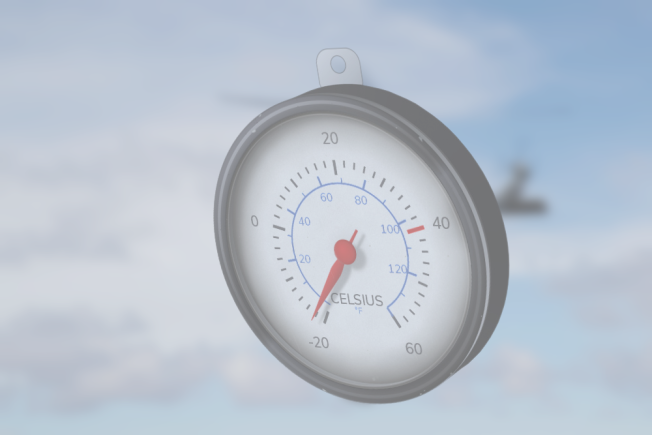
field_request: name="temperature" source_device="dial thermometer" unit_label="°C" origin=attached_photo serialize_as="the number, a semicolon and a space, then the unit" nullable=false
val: -18; °C
